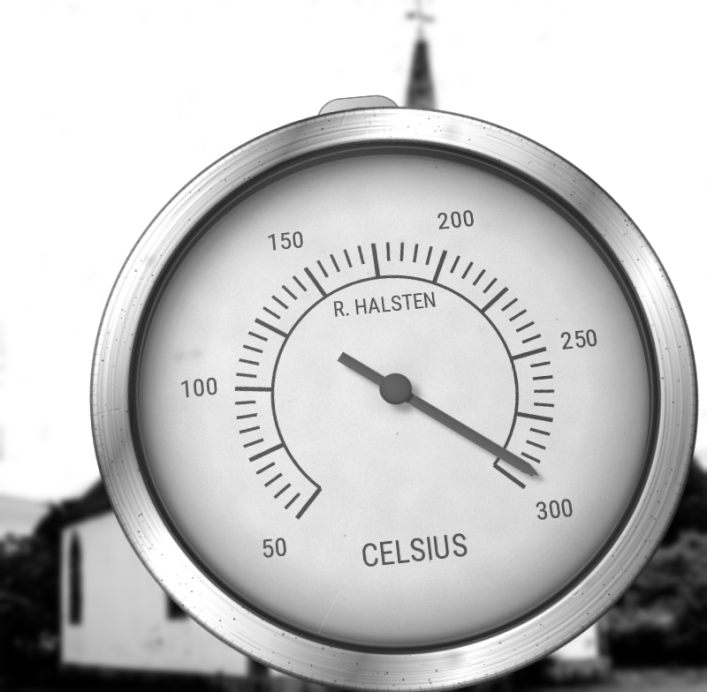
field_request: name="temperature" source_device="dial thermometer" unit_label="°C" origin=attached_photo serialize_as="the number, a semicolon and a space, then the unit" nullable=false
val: 295; °C
